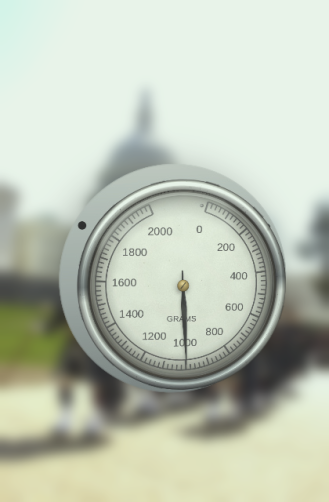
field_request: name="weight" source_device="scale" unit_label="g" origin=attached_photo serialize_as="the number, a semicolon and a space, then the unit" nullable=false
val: 1000; g
